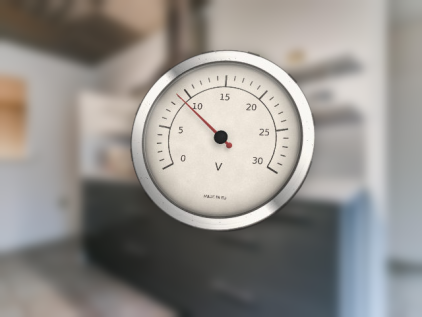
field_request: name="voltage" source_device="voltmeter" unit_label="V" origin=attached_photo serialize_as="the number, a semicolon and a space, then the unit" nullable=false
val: 9; V
